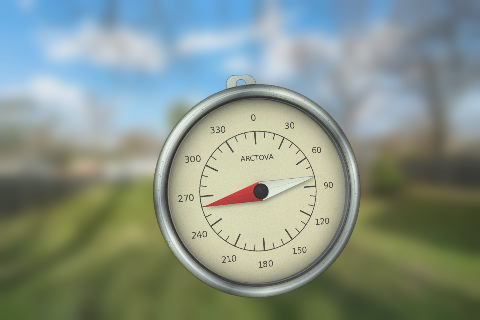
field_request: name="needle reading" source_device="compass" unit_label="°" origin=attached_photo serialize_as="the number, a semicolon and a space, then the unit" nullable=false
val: 260; °
